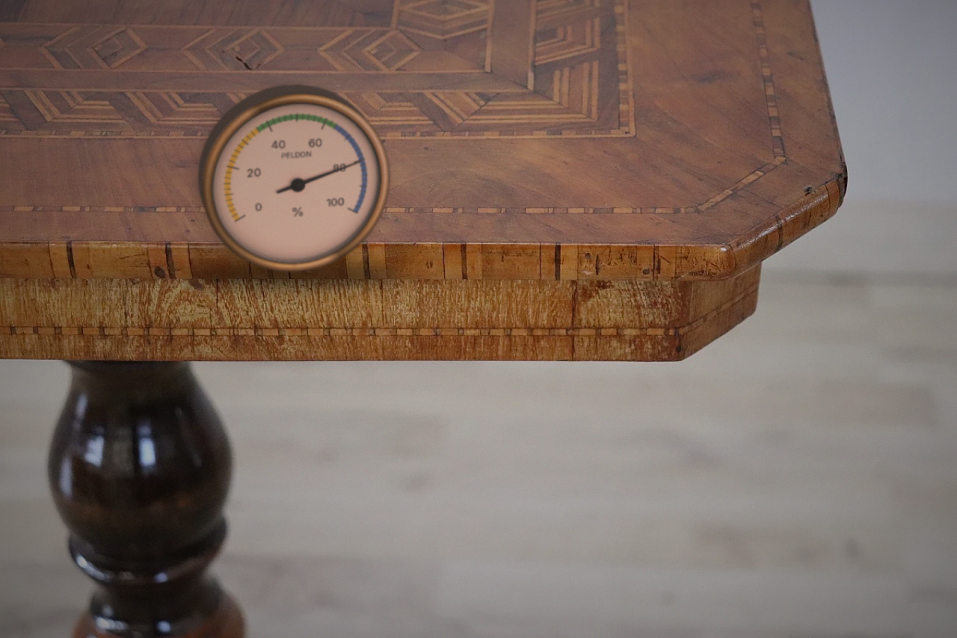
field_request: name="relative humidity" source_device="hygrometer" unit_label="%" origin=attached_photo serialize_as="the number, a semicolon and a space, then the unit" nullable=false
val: 80; %
